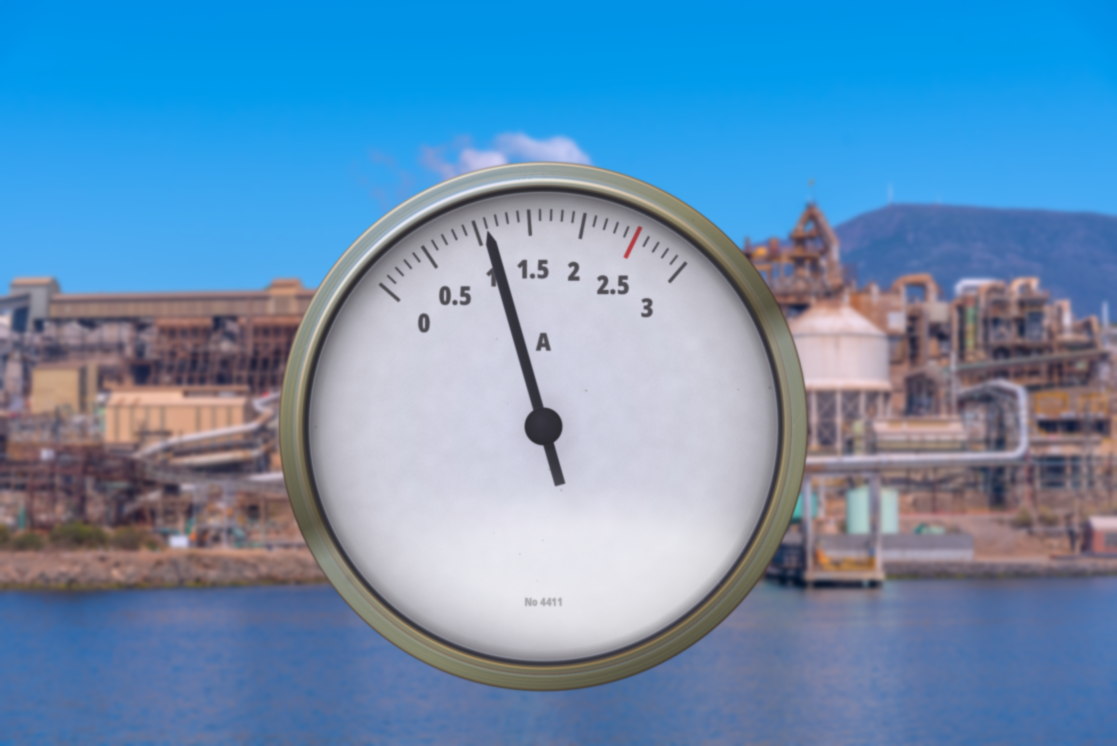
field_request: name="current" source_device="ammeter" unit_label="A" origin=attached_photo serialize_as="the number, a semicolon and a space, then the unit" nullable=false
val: 1.1; A
